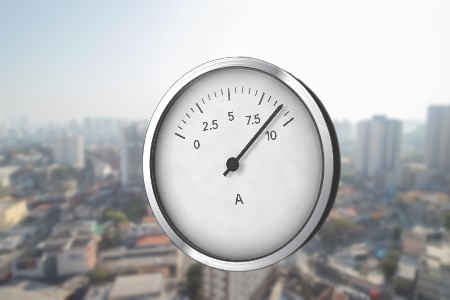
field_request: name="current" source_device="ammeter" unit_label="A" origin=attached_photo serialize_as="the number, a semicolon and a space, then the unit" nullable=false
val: 9; A
